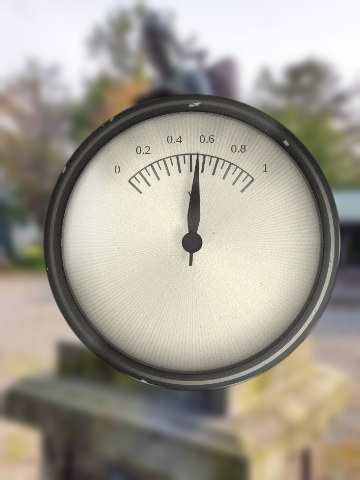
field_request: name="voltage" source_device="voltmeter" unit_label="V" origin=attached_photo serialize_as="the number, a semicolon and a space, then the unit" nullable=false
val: 0.55; V
